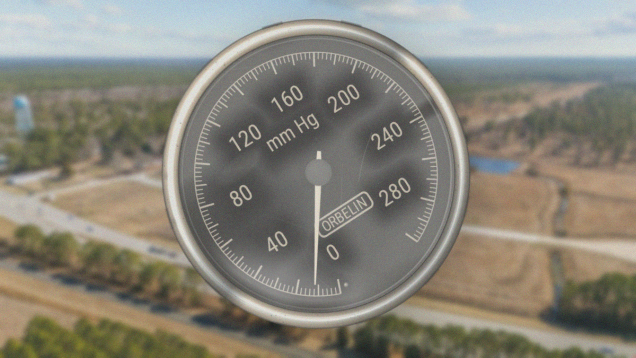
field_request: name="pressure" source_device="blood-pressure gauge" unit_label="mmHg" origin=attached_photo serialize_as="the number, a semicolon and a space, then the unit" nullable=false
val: 12; mmHg
